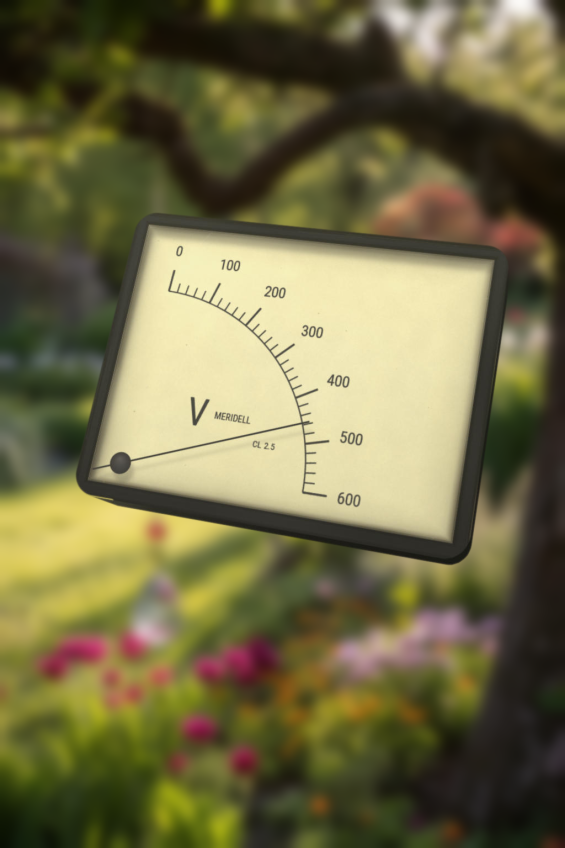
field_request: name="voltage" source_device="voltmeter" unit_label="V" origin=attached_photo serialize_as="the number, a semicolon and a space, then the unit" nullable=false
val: 460; V
